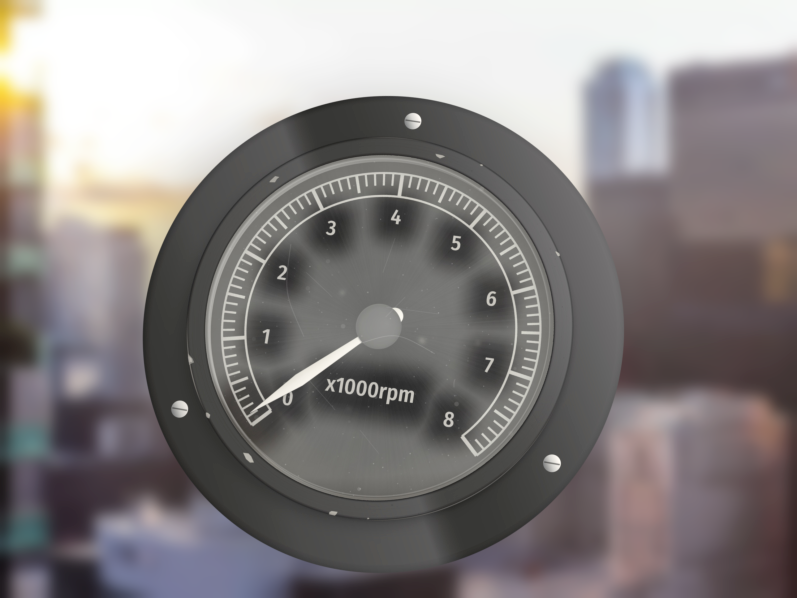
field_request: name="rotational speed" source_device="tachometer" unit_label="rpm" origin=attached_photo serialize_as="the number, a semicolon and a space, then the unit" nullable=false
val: 100; rpm
